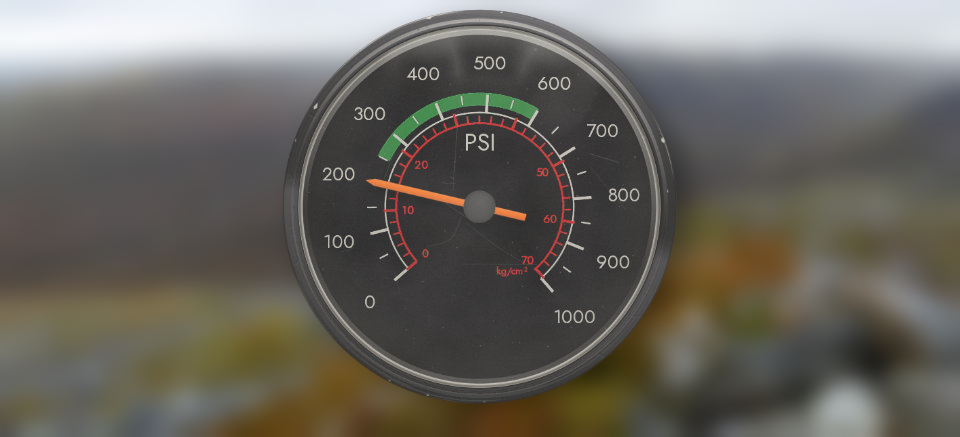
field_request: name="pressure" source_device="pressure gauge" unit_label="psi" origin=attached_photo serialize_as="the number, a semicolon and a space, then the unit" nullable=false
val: 200; psi
